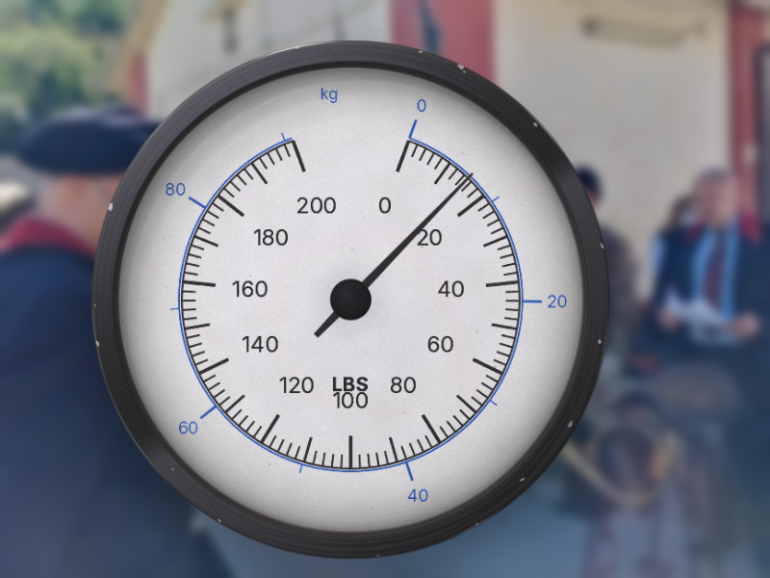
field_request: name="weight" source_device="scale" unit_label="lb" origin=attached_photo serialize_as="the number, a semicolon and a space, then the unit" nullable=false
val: 15; lb
